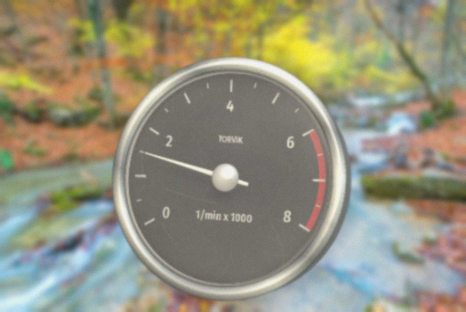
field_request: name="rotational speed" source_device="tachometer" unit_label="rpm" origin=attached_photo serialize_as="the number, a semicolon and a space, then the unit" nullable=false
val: 1500; rpm
